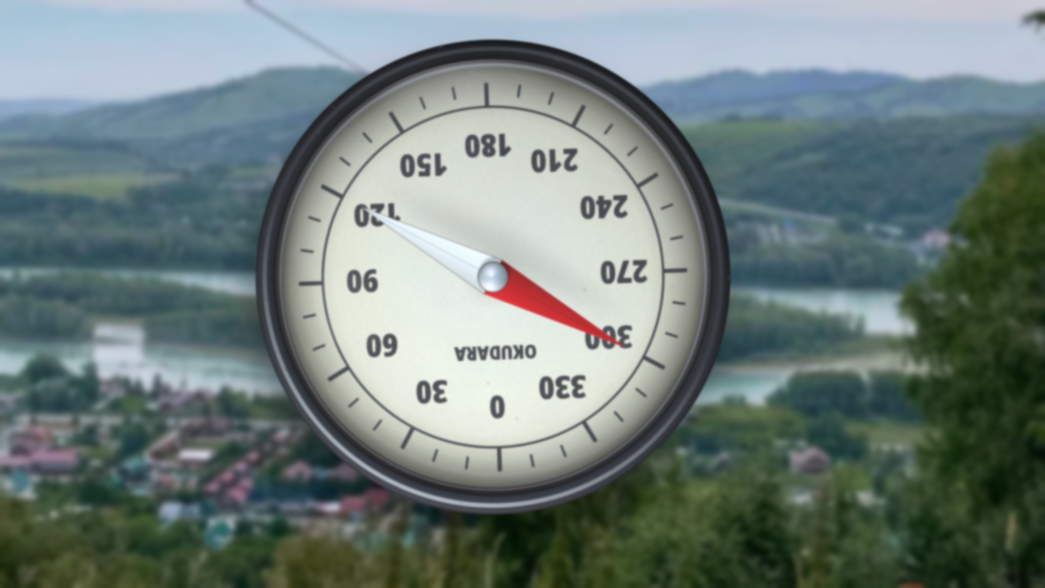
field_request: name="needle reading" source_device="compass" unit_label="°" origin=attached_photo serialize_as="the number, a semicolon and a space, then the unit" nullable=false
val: 300; °
